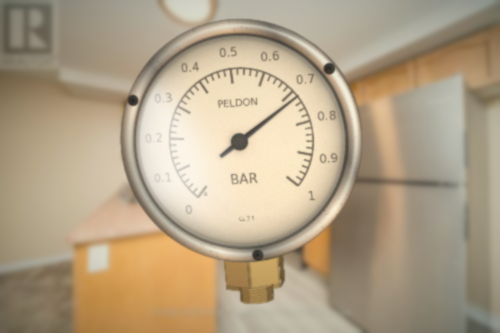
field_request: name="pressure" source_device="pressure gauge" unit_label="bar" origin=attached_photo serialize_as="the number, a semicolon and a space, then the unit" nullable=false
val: 0.72; bar
